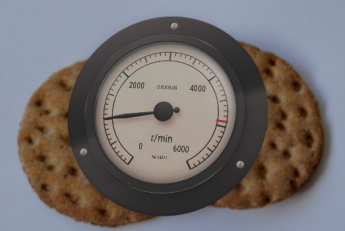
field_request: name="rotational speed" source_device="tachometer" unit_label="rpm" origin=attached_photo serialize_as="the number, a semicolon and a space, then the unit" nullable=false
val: 1000; rpm
